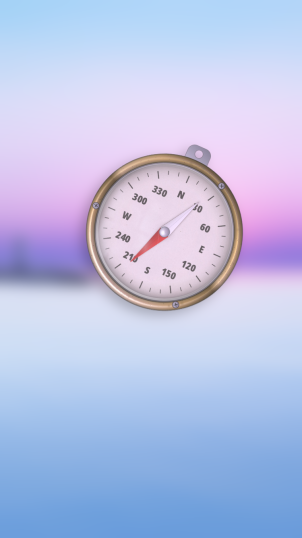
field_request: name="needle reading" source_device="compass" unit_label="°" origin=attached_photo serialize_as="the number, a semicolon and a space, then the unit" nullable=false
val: 205; °
